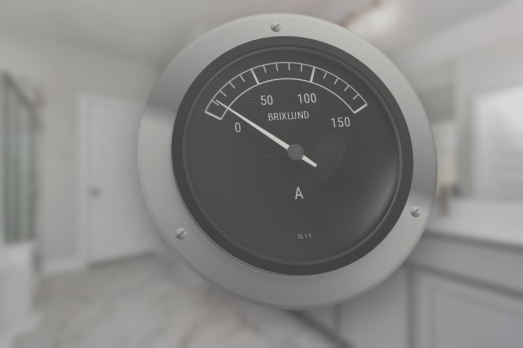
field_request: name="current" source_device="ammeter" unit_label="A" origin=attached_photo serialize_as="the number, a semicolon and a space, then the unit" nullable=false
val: 10; A
